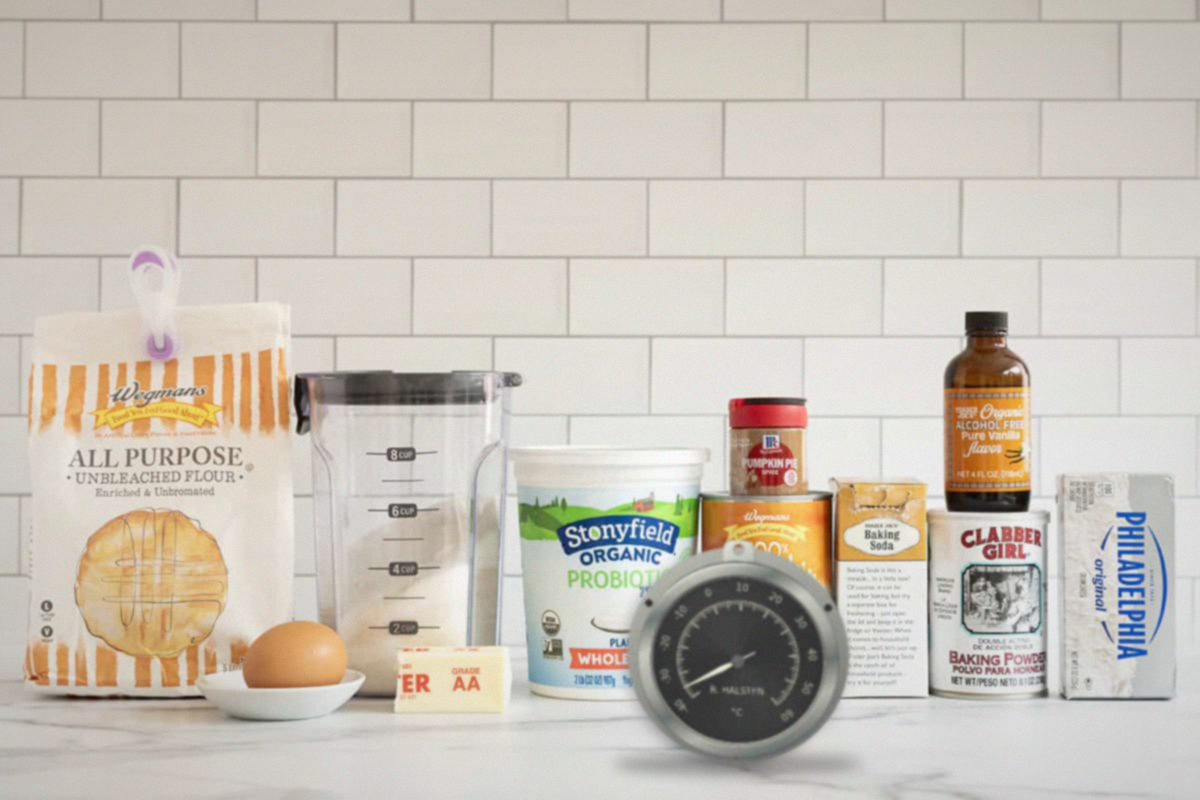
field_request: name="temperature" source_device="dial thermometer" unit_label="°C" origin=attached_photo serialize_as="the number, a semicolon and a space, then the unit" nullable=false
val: -35; °C
